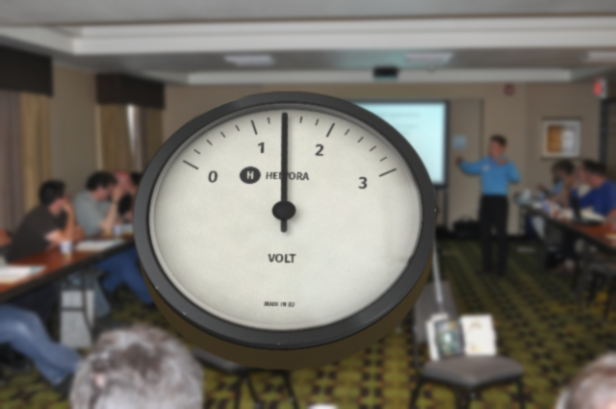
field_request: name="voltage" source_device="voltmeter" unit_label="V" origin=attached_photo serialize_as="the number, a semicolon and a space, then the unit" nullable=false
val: 1.4; V
